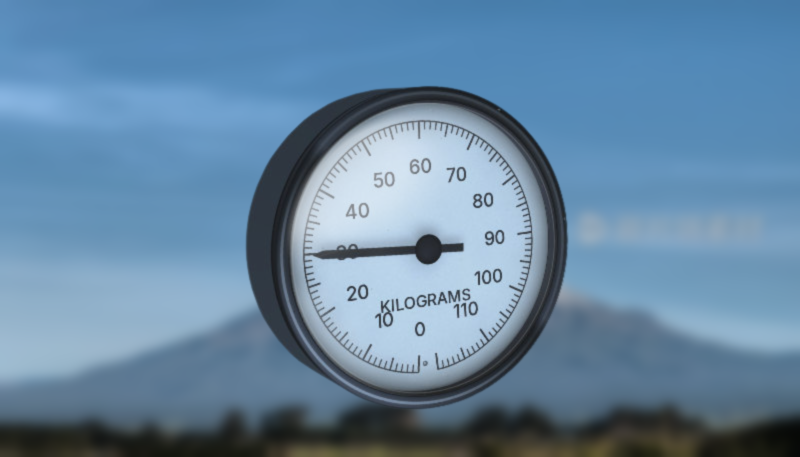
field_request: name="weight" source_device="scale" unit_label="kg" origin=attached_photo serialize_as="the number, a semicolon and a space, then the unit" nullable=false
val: 30; kg
